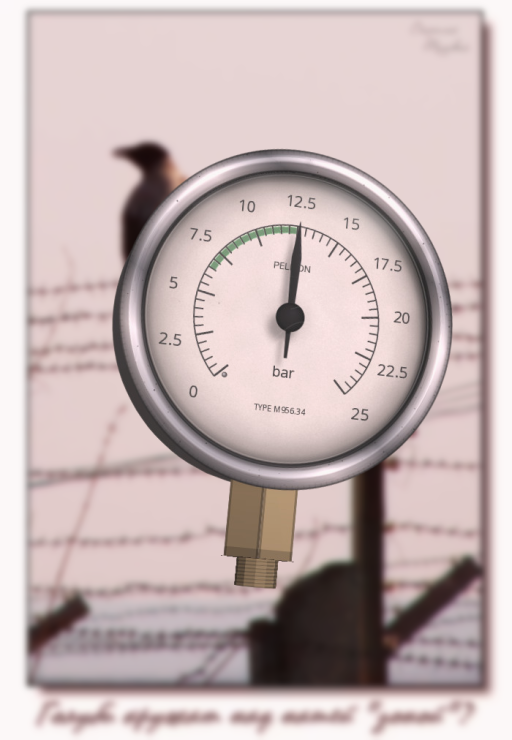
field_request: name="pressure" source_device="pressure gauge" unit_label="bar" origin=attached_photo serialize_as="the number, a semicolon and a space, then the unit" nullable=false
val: 12.5; bar
